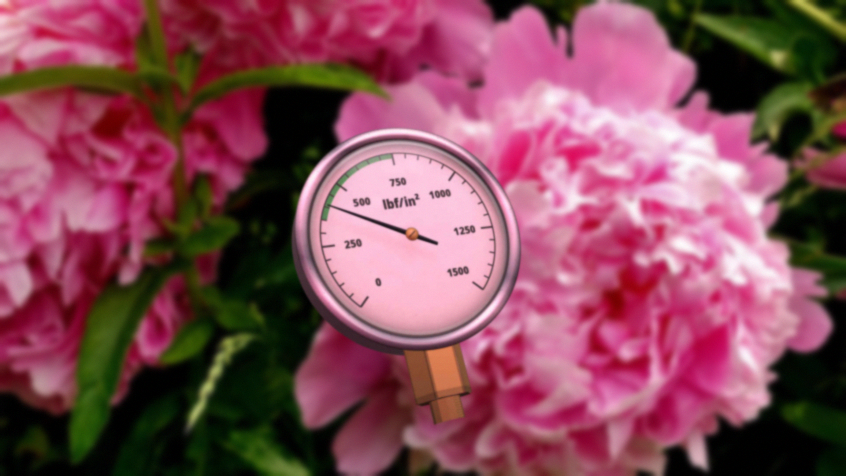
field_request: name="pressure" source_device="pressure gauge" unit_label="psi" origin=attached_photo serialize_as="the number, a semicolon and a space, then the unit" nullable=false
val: 400; psi
